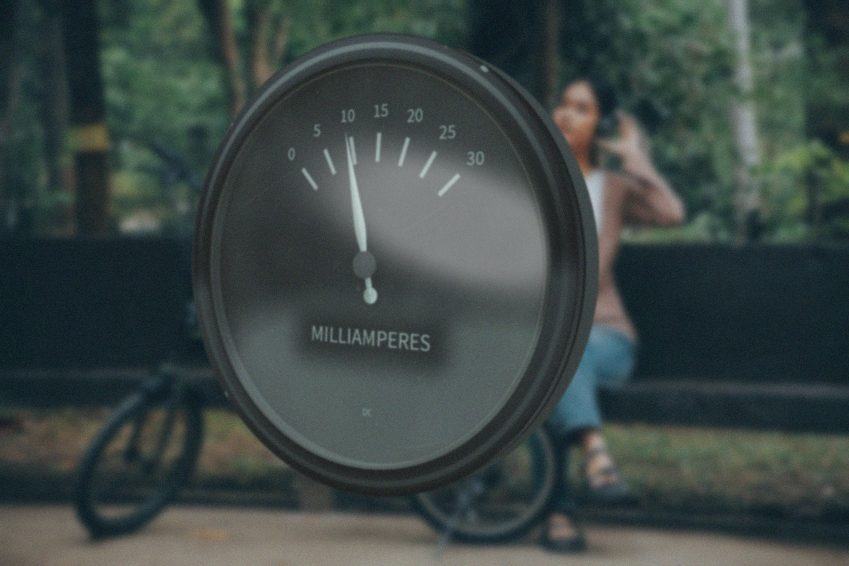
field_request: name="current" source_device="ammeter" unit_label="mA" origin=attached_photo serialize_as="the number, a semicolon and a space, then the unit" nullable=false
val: 10; mA
